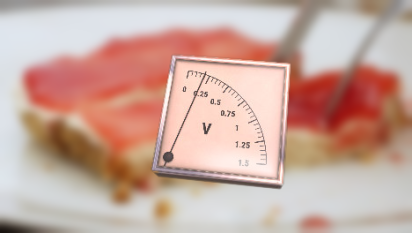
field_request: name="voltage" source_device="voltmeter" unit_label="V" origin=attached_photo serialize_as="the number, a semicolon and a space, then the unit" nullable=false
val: 0.2; V
